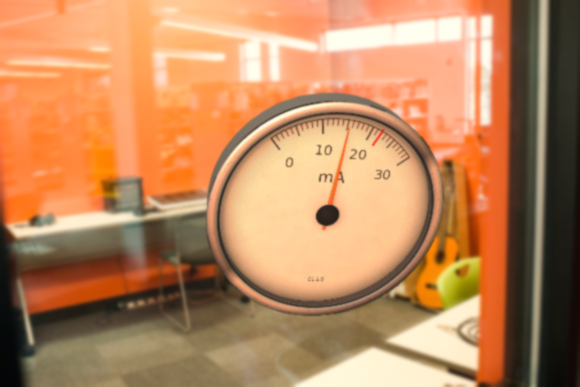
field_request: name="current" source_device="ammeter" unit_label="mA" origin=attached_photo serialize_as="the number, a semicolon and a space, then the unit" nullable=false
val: 15; mA
